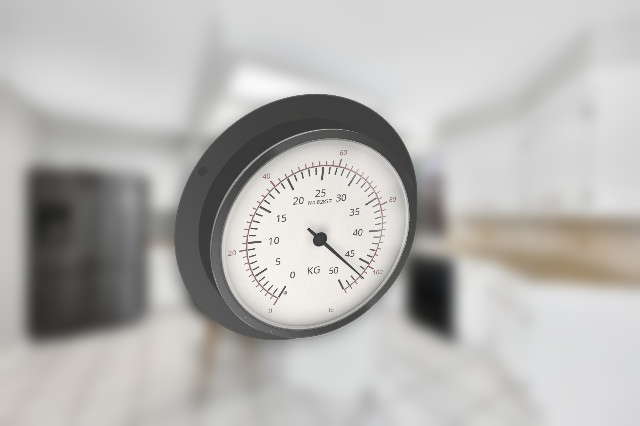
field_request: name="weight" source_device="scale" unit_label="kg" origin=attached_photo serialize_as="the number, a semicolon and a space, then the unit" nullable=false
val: 47; kg
